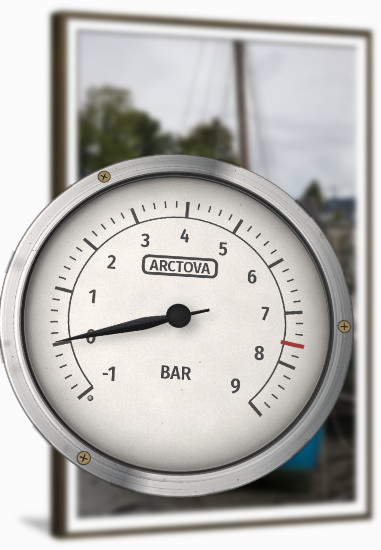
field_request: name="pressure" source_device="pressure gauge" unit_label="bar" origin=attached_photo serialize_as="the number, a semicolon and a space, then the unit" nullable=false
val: 0; bar
